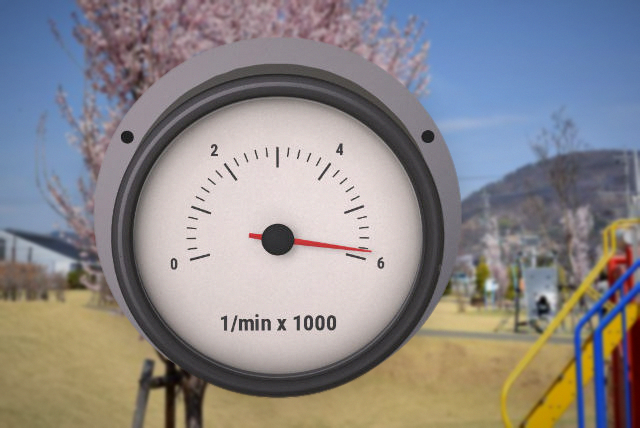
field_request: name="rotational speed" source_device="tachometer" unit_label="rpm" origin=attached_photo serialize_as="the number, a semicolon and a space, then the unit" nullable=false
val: 5800; rpm
